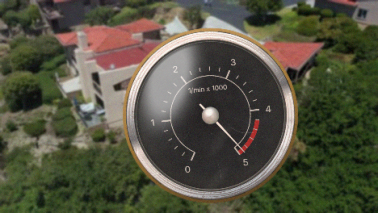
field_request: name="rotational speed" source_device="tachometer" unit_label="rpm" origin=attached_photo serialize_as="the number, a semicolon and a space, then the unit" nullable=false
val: 4900; rpm
